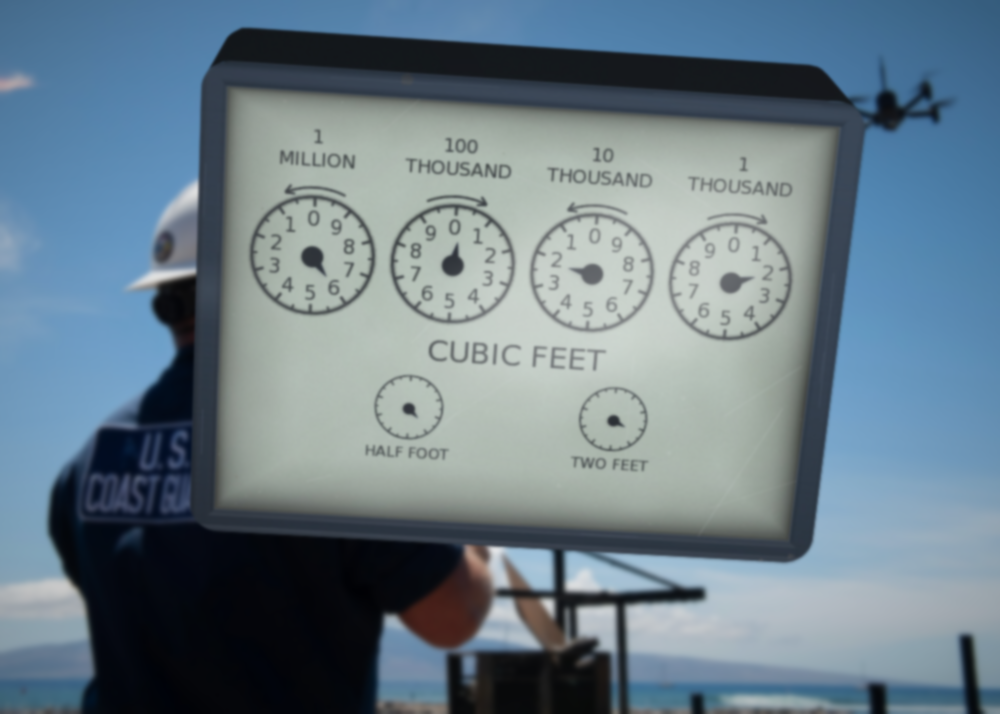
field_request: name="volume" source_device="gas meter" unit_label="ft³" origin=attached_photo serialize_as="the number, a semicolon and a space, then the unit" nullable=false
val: 602200; ft³
